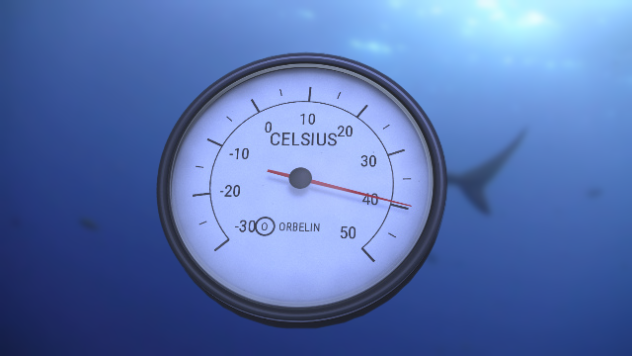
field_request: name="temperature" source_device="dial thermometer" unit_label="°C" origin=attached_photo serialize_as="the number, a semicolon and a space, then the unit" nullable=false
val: 40; °C
